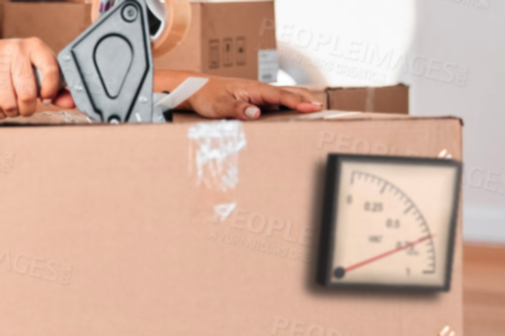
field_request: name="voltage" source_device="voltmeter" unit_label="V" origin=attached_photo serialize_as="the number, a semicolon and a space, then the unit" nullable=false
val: 0.75; V
